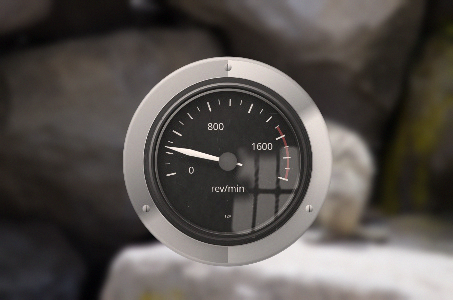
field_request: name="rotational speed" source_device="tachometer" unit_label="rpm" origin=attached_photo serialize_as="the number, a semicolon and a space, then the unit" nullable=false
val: 250; rpm
